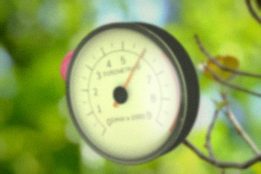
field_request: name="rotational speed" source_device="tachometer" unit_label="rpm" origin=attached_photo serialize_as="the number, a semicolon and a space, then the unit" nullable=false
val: 6000; rpm
